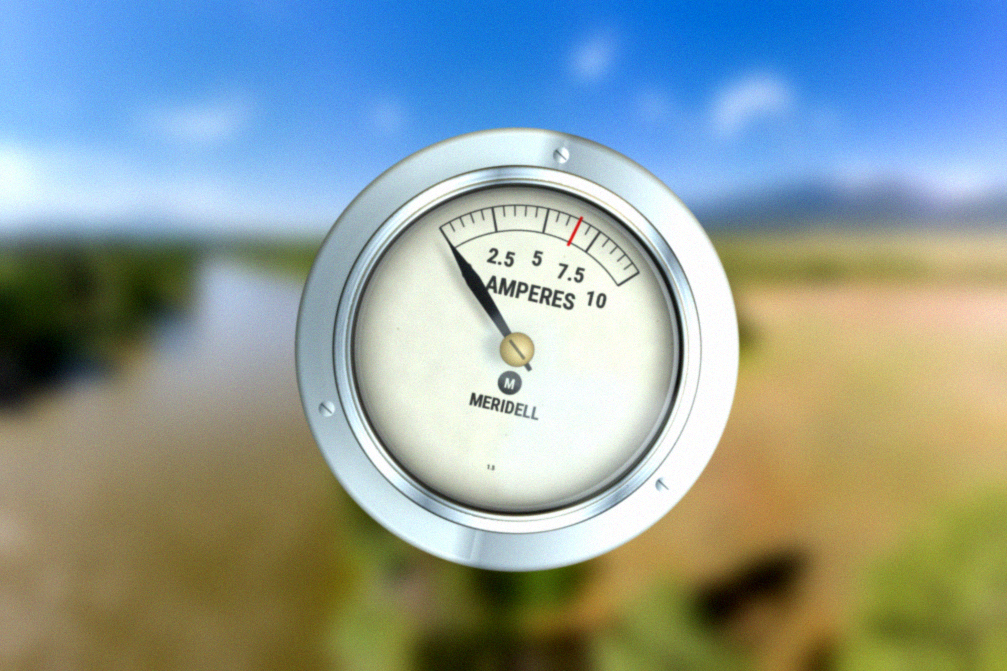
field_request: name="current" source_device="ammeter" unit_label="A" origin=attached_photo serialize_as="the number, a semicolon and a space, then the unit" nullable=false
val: 0; A
